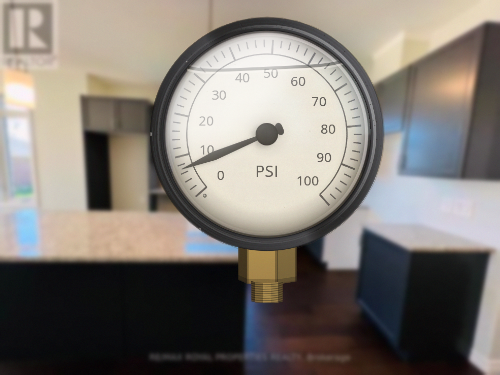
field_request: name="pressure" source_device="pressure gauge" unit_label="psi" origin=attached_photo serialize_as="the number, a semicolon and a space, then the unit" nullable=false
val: 7; psi
